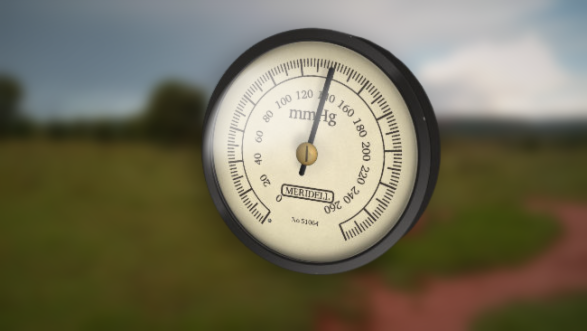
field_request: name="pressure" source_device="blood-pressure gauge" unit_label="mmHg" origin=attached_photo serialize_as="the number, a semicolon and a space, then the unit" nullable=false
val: 140; mmHg
